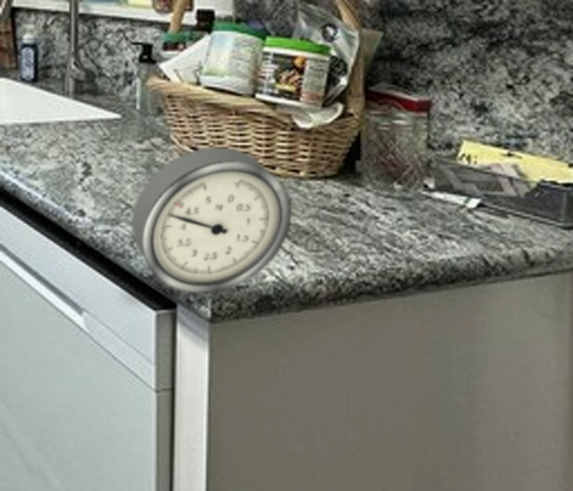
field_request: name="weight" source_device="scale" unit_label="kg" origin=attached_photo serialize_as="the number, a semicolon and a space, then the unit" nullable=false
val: 4.25; kg
